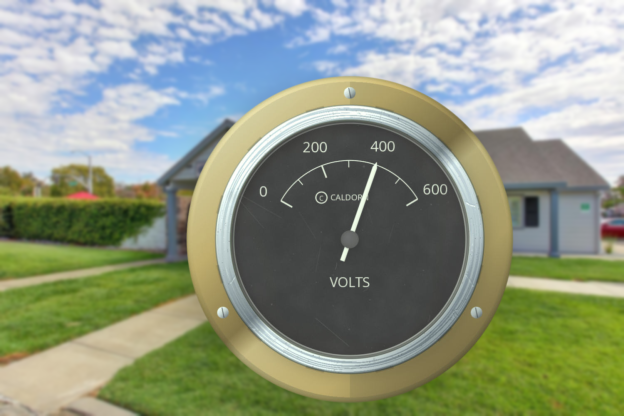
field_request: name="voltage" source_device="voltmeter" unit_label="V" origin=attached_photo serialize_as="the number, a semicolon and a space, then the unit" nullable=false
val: 400; V
